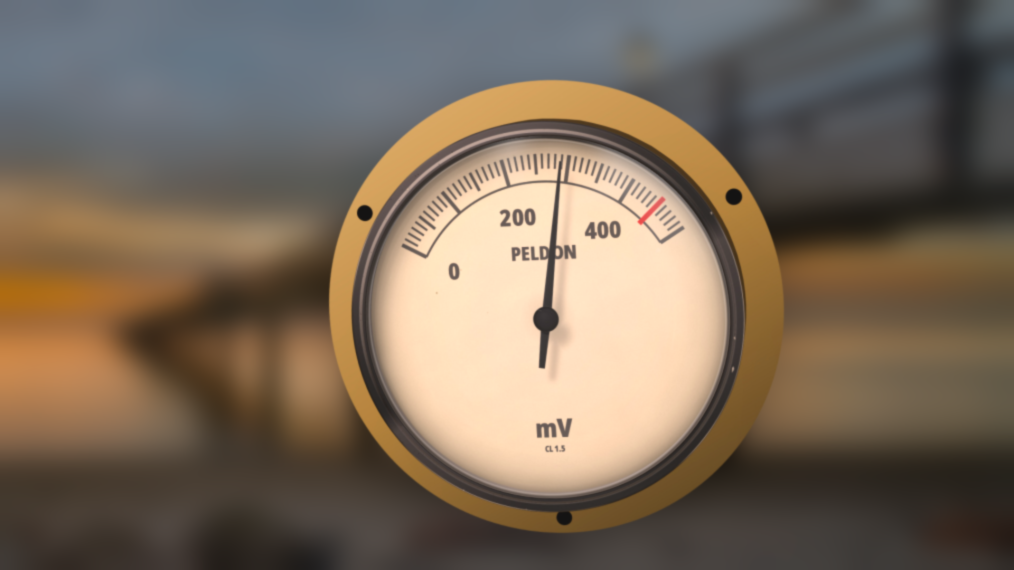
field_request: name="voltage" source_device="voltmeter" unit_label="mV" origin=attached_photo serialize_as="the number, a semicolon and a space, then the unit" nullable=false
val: 290; mV
